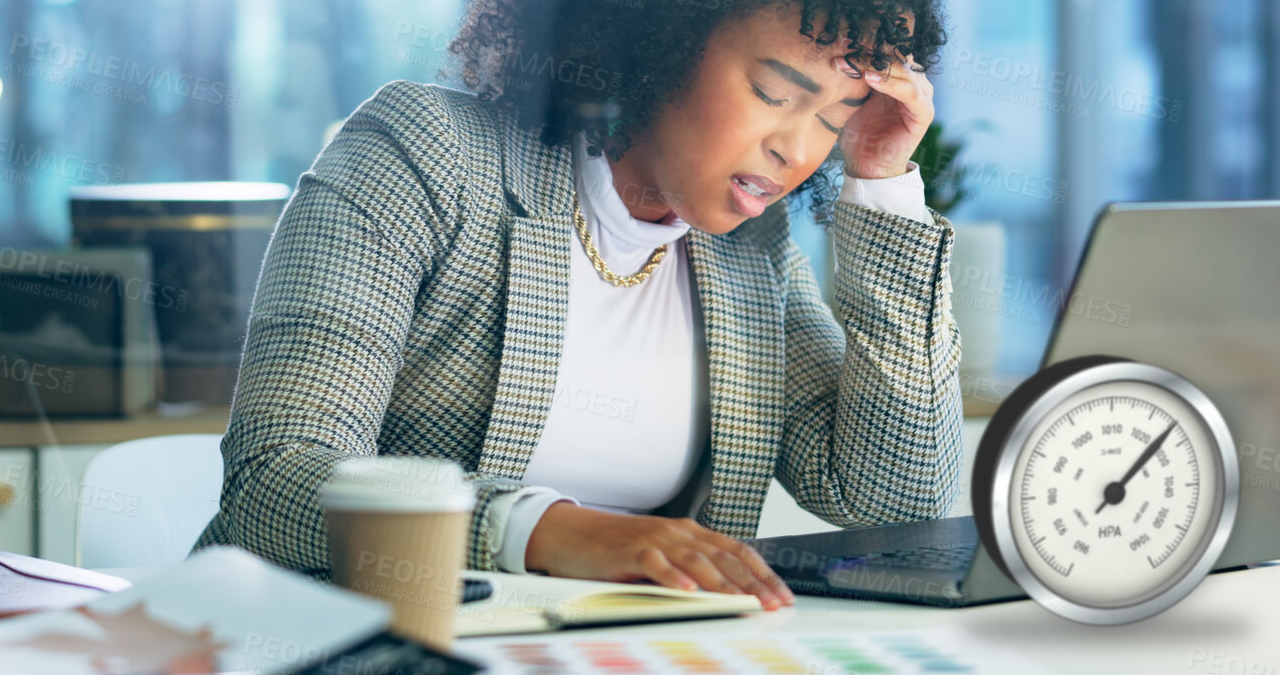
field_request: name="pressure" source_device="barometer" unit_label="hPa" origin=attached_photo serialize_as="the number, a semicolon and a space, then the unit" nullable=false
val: 1025; hPa
